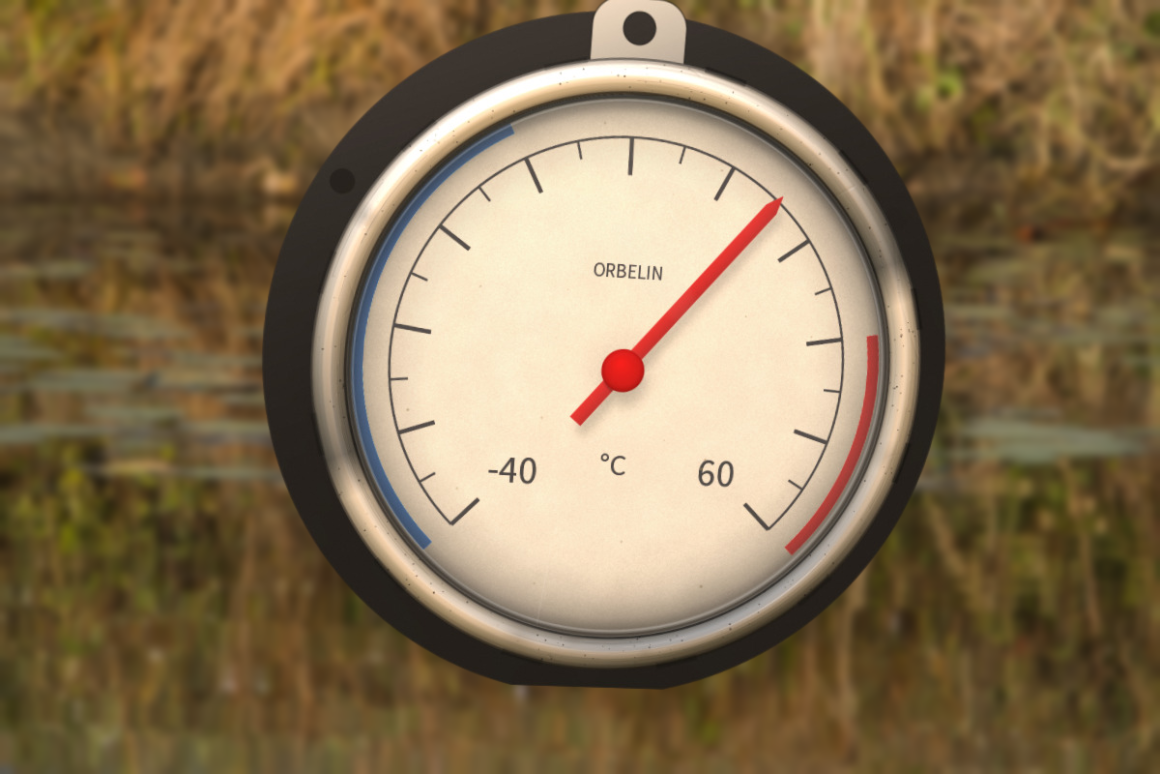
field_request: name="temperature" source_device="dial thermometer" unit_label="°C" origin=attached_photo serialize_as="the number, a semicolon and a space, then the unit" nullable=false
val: 25; °C
